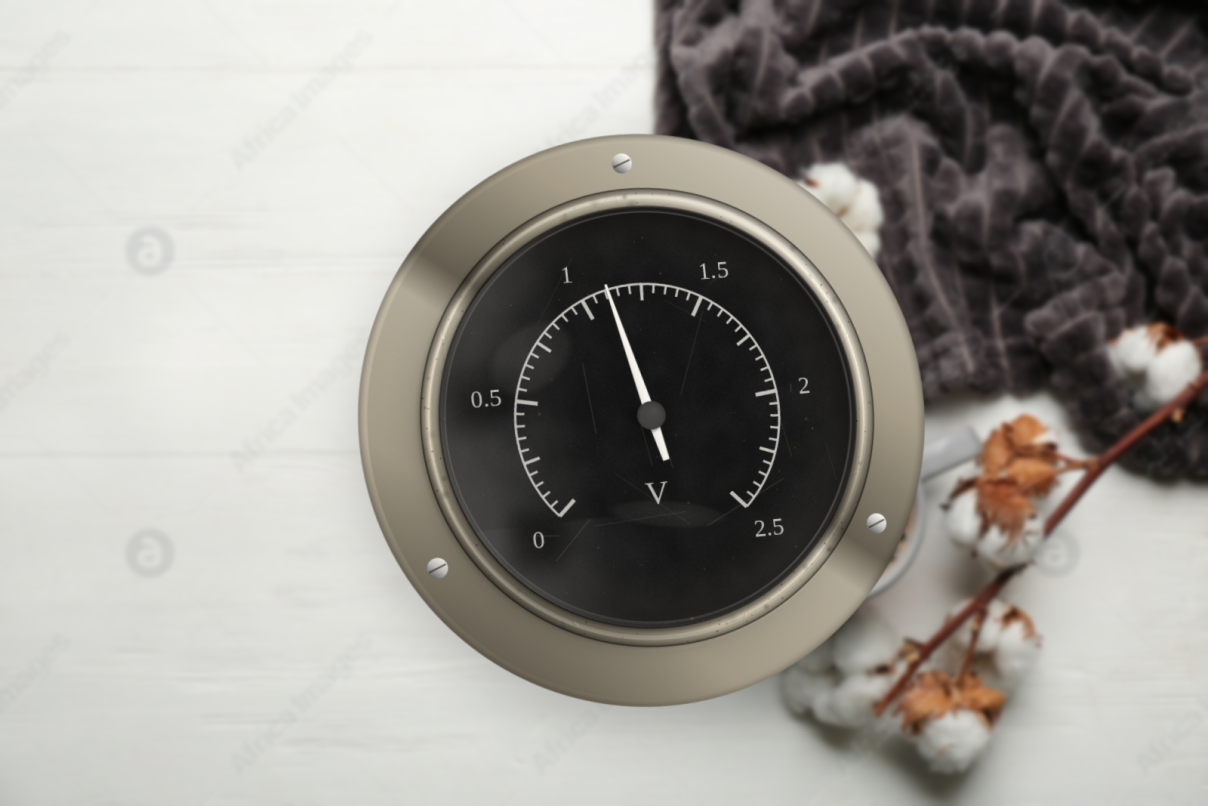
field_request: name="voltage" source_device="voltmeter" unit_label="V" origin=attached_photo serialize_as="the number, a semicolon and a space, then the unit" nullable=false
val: 1.1; V
